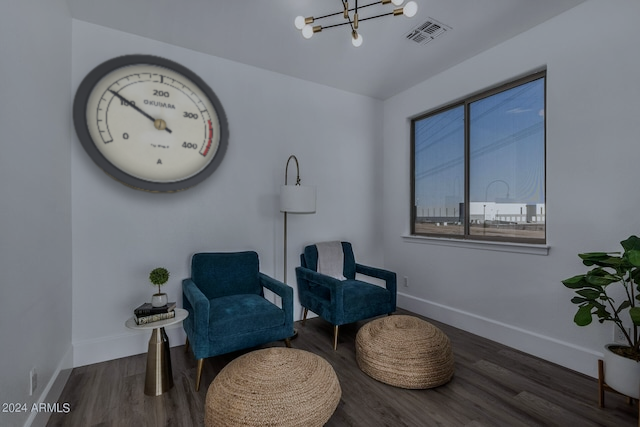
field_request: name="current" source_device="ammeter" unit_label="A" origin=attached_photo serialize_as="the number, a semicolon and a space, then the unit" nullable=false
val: 100; A
